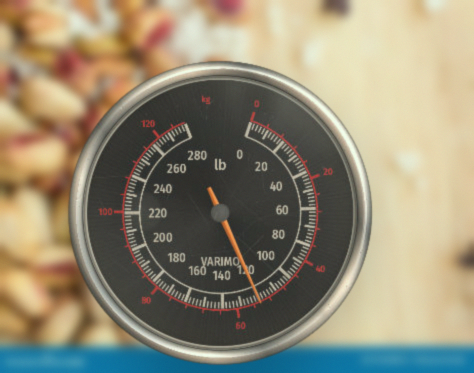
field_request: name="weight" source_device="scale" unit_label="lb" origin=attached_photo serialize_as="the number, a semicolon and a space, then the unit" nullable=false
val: 120; lb
